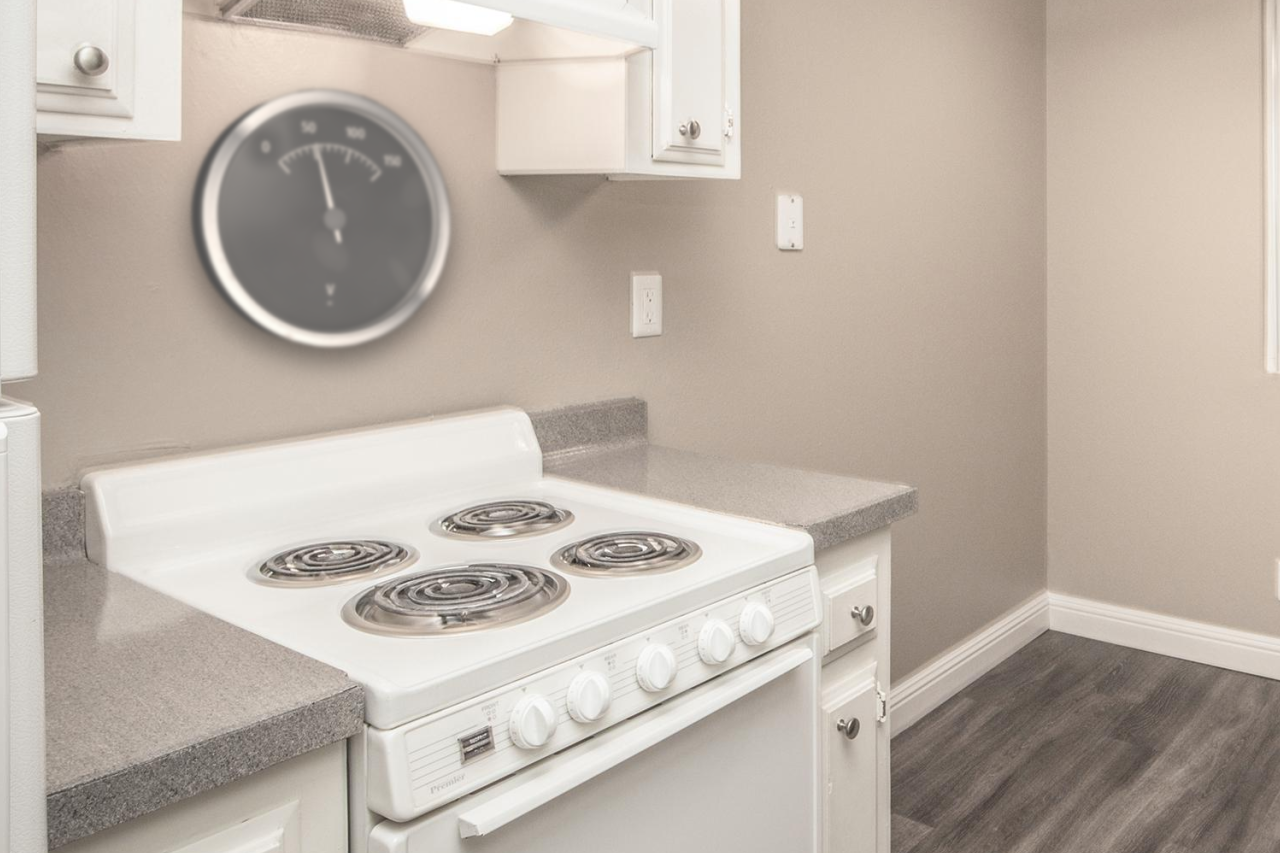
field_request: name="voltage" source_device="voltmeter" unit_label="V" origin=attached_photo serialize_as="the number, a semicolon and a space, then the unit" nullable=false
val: 50; V
